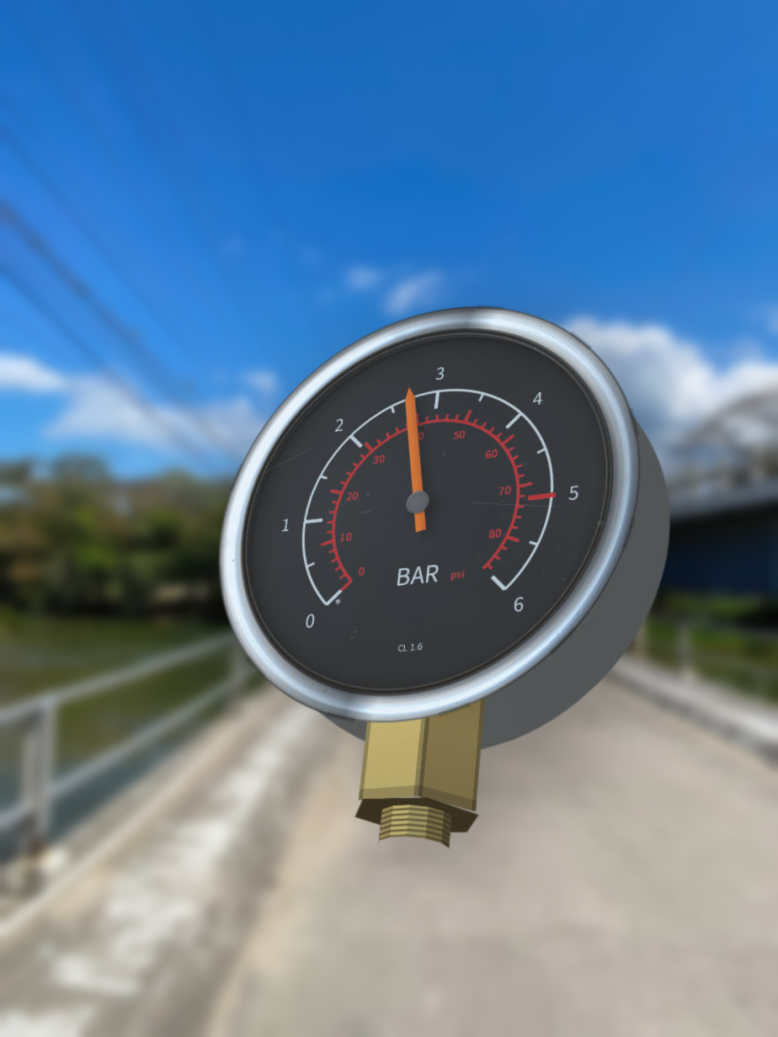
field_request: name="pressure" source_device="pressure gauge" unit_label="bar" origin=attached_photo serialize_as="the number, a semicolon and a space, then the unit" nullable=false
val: 2.75; bar
